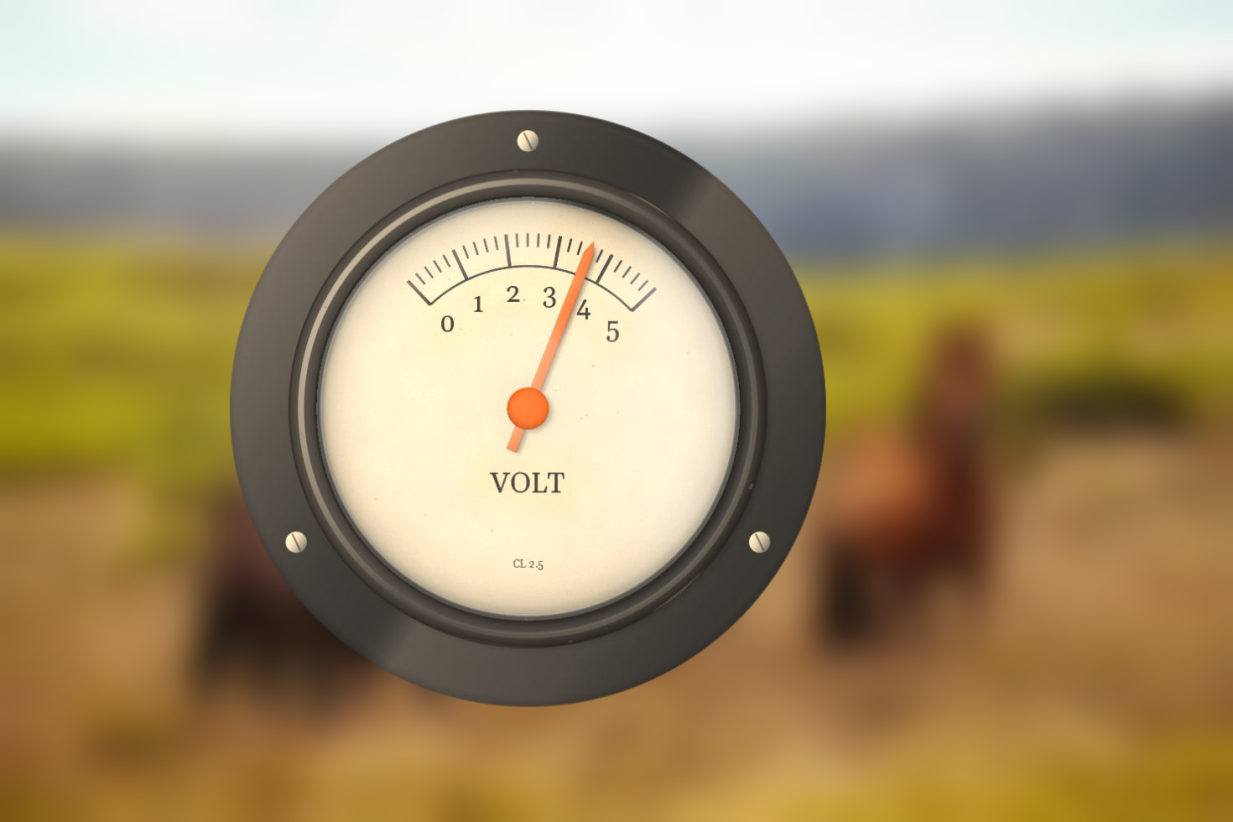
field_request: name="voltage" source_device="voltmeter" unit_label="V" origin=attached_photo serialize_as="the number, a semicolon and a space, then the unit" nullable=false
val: 3.6; V
